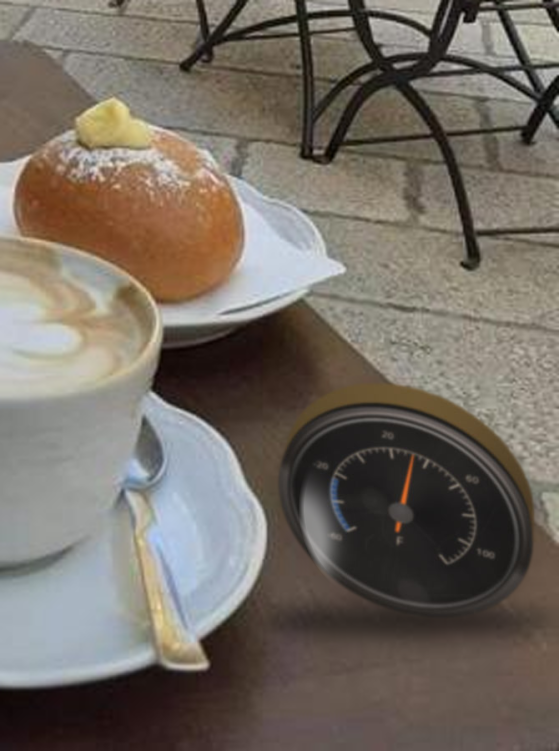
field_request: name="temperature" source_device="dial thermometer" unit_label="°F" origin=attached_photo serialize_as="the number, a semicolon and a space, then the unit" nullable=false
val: 32; °F
